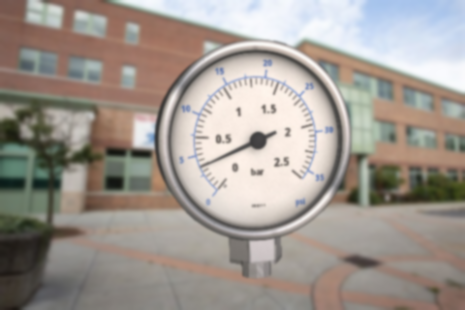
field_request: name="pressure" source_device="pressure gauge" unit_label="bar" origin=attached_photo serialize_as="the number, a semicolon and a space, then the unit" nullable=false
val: 0.25; bar
